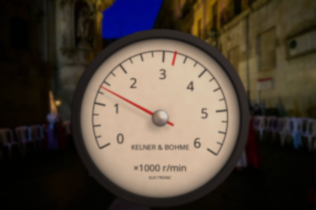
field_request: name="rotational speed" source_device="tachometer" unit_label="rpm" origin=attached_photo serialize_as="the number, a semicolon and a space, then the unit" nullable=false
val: 1375; rpm
